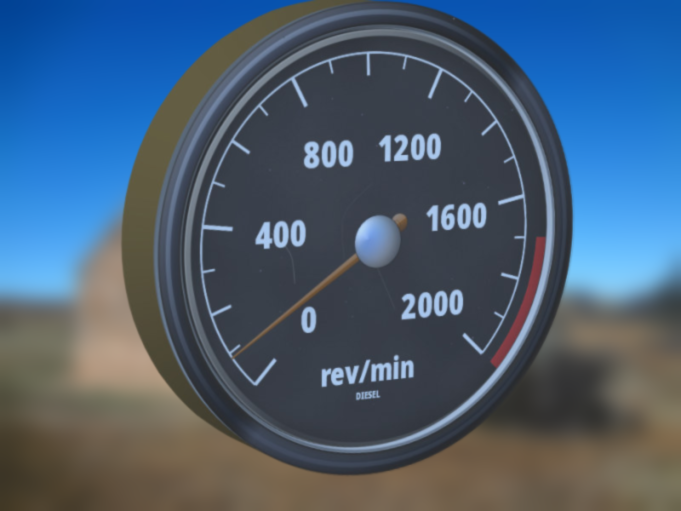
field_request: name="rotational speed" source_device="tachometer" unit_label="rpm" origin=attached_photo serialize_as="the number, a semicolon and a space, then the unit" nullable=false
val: 100; rpm
